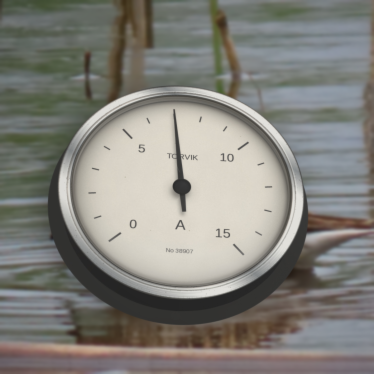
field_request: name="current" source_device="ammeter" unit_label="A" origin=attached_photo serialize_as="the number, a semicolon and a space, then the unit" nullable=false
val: 7; A
